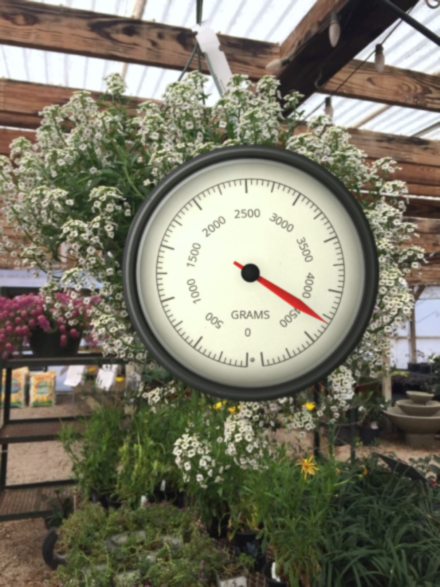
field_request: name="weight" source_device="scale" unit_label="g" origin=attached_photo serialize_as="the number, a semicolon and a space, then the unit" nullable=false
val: 4300; g
